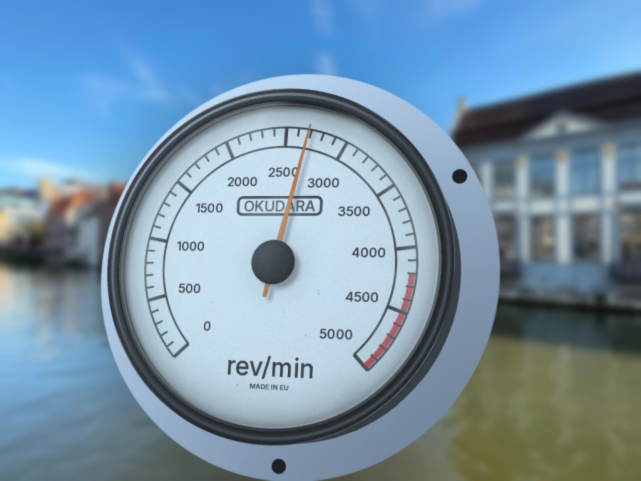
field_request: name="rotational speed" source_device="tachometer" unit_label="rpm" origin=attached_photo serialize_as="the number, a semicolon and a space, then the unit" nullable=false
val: 2700; rpm
